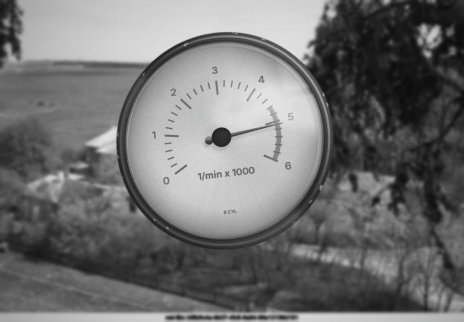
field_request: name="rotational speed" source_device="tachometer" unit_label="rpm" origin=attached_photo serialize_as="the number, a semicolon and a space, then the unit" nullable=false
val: 5100; rpm
